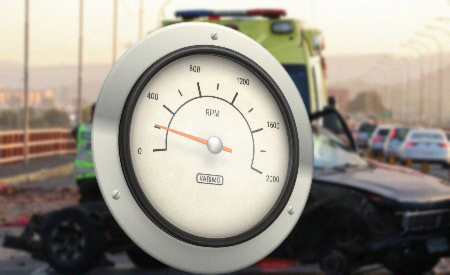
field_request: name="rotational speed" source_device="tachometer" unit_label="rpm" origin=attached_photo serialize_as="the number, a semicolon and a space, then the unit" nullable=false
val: 200; rpm
